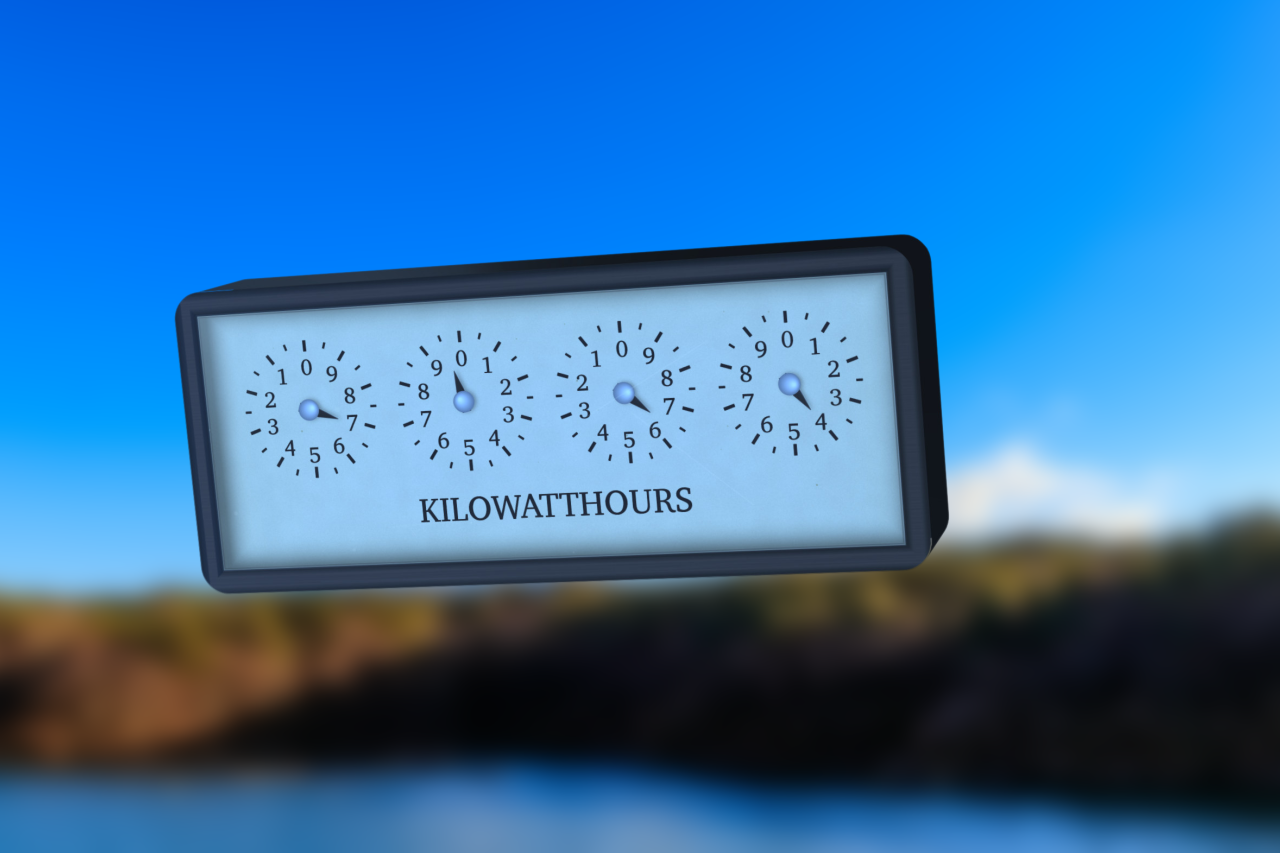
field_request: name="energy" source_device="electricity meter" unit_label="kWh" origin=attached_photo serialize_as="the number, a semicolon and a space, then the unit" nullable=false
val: 6964; kWh
